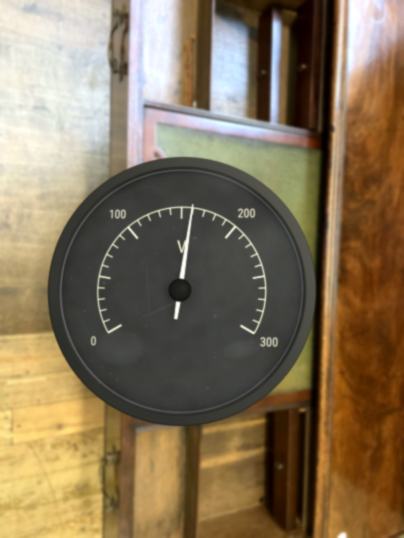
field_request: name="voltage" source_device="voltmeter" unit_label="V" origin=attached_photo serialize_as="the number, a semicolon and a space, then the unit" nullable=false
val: 160; V
